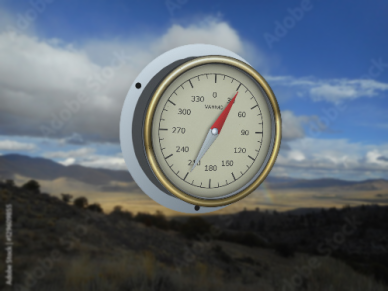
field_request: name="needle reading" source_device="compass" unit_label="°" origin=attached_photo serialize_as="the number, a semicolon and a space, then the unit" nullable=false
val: 30; °
